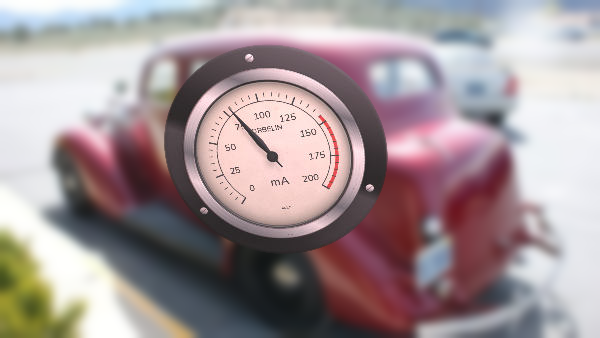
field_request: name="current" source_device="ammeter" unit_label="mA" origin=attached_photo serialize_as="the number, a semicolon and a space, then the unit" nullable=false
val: 80; mA
